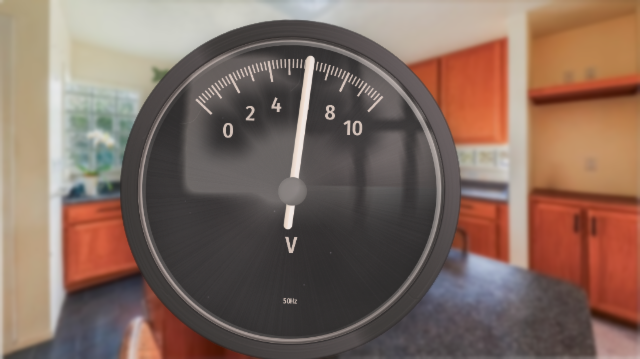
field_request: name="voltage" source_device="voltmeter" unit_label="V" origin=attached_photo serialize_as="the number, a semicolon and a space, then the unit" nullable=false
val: 6; V
